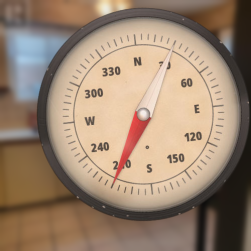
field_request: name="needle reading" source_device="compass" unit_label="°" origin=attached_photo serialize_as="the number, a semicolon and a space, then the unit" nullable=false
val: 210; °
